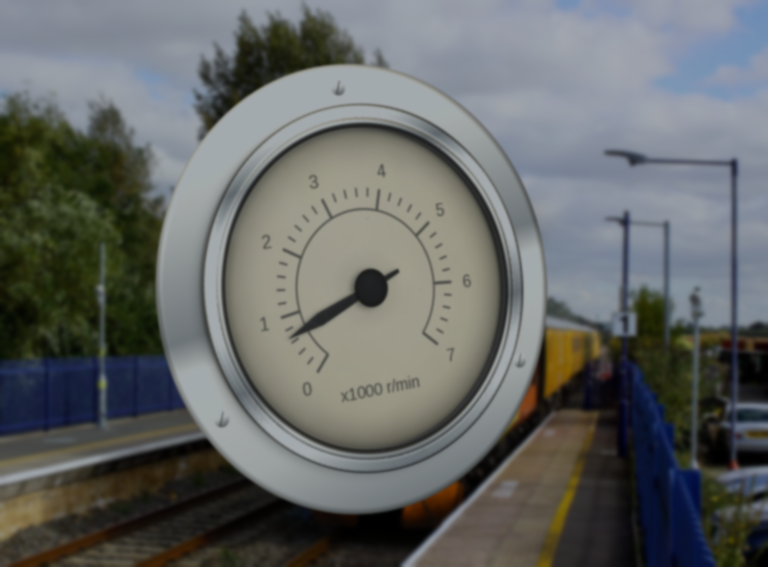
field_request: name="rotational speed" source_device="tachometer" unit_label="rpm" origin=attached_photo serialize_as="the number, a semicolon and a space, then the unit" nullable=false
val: 700; rpm
